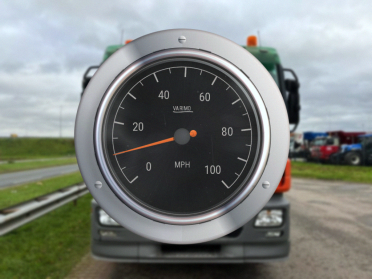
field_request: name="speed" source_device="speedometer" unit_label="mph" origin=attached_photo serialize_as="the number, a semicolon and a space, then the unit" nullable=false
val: 10; mph
